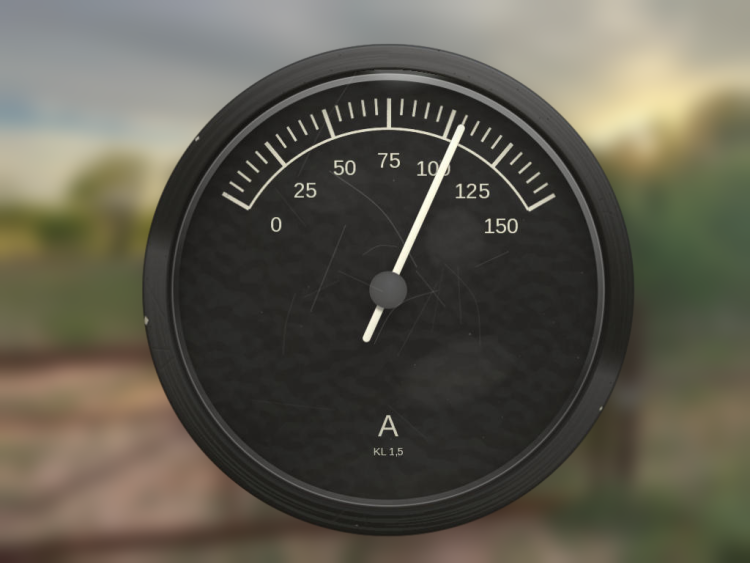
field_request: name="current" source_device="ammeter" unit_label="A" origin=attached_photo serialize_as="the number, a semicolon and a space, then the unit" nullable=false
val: 105; A
